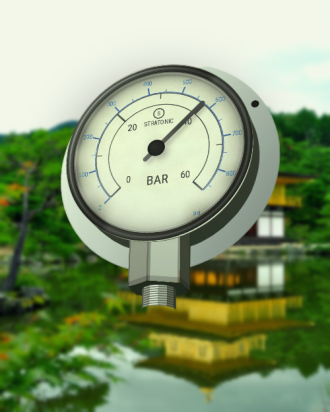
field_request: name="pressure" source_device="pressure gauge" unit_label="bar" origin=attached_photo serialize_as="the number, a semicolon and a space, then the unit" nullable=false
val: 40; bar
